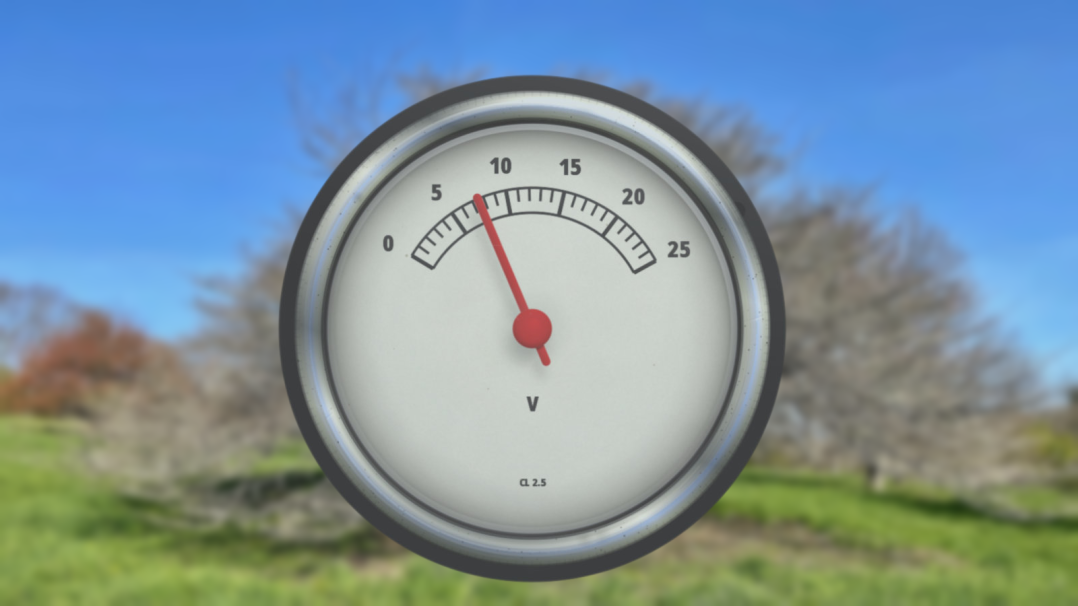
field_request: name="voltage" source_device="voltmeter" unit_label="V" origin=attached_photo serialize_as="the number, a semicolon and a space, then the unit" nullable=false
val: 7.5; V
